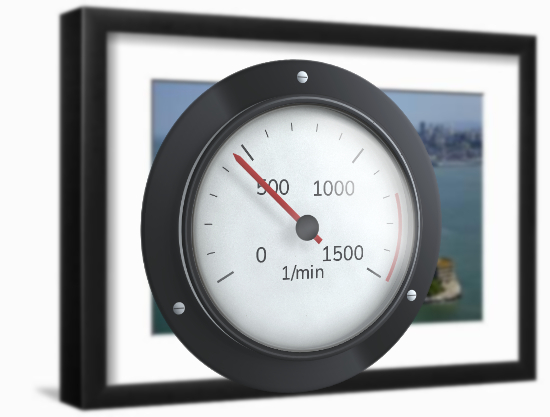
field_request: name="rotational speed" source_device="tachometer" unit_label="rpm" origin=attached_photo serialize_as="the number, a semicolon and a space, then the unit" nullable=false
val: 450; rpm
